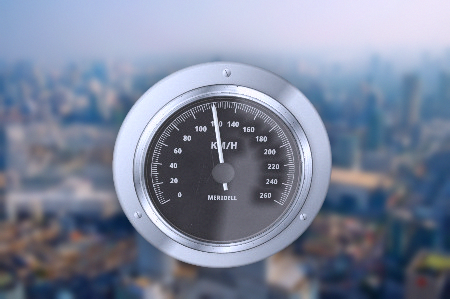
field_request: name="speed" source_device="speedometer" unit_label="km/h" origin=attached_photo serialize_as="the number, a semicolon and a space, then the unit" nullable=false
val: 120; km/h
